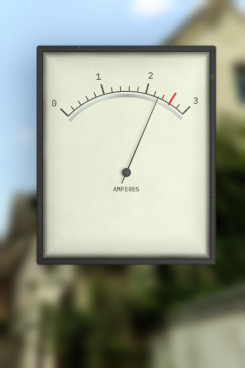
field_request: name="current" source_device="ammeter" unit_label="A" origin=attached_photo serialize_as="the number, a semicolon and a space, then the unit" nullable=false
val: 2.3; A
